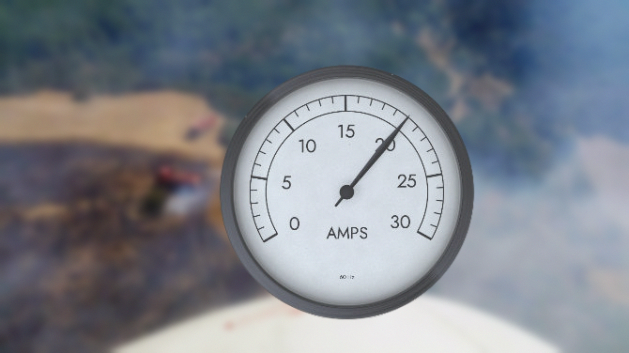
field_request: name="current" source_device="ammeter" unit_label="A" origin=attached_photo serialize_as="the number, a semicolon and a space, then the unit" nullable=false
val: 20; A
